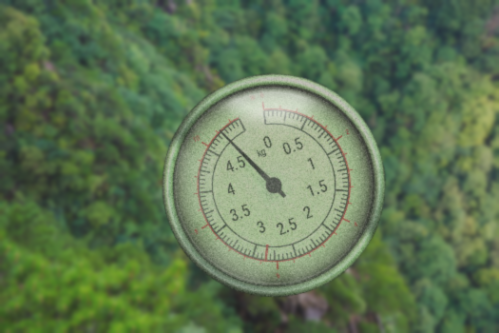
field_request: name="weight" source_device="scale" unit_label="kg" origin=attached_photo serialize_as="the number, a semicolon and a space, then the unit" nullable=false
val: 4.75; kg
